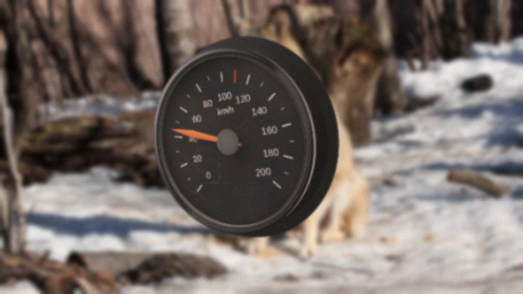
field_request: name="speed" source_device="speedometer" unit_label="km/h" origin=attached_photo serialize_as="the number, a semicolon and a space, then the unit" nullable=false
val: 45; km/h
